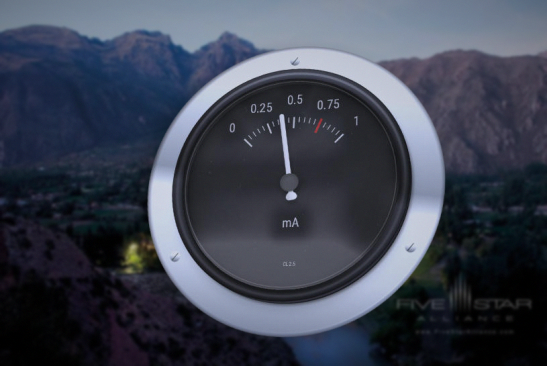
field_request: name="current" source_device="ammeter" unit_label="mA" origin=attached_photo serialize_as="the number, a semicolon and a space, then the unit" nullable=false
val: 0.4; mA
